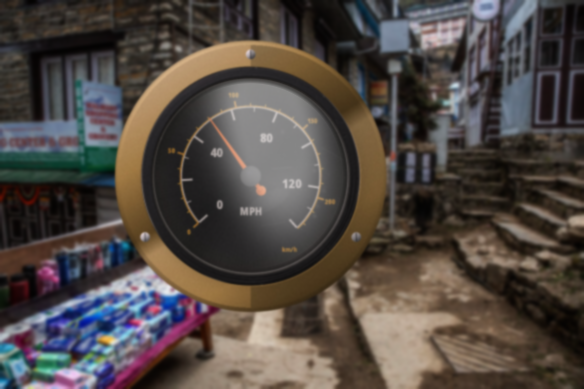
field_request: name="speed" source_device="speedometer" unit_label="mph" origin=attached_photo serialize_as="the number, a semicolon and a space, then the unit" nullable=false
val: 50; mph
